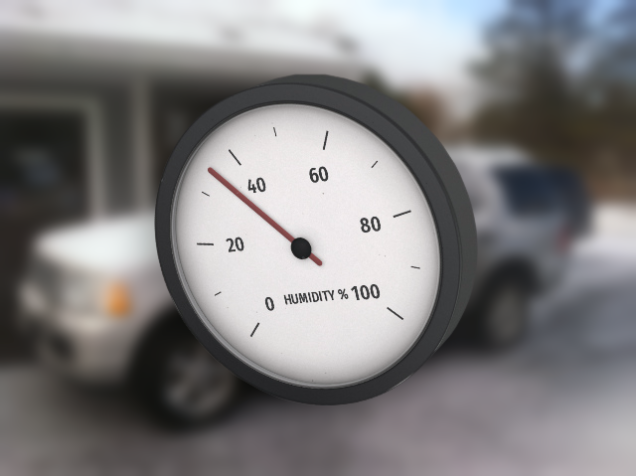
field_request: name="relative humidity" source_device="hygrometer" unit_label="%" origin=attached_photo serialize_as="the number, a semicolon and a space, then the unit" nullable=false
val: 35; %
